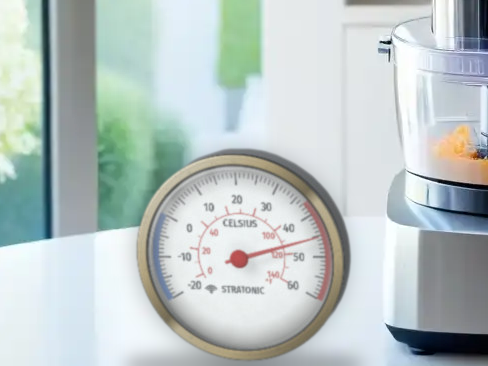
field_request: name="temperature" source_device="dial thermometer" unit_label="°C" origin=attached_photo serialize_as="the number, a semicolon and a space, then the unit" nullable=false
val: 45; °C
